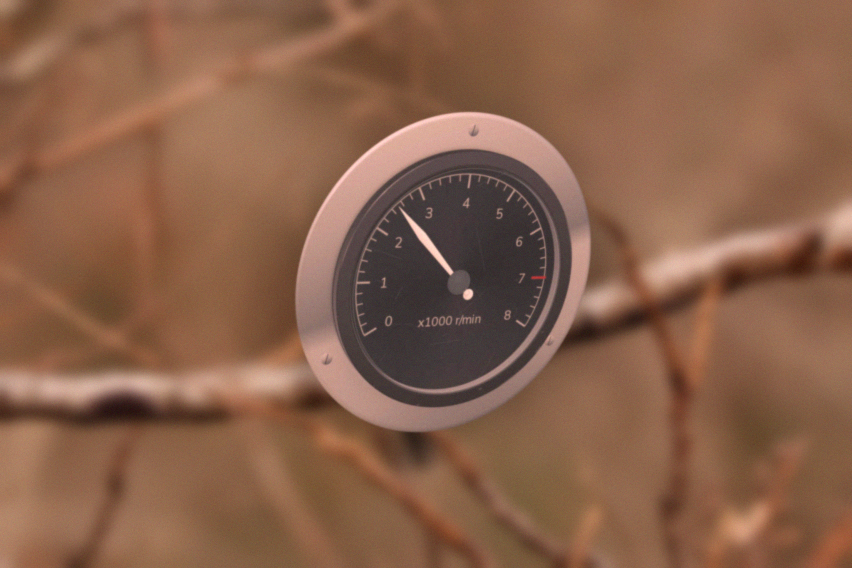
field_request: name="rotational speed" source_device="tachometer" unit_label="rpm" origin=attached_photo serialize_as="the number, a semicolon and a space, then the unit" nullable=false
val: 2500; rpm
